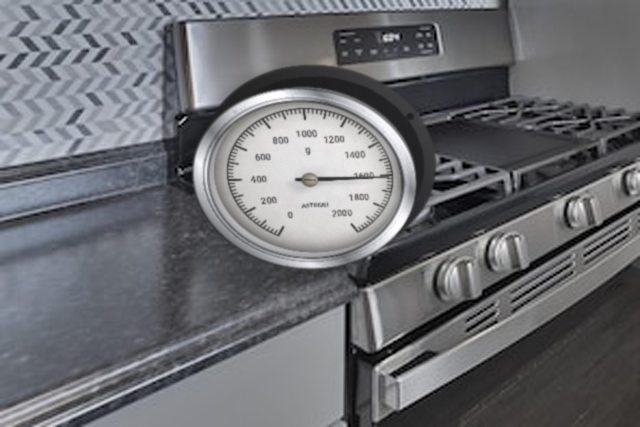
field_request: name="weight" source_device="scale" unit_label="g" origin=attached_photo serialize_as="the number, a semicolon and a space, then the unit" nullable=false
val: 1600; g
